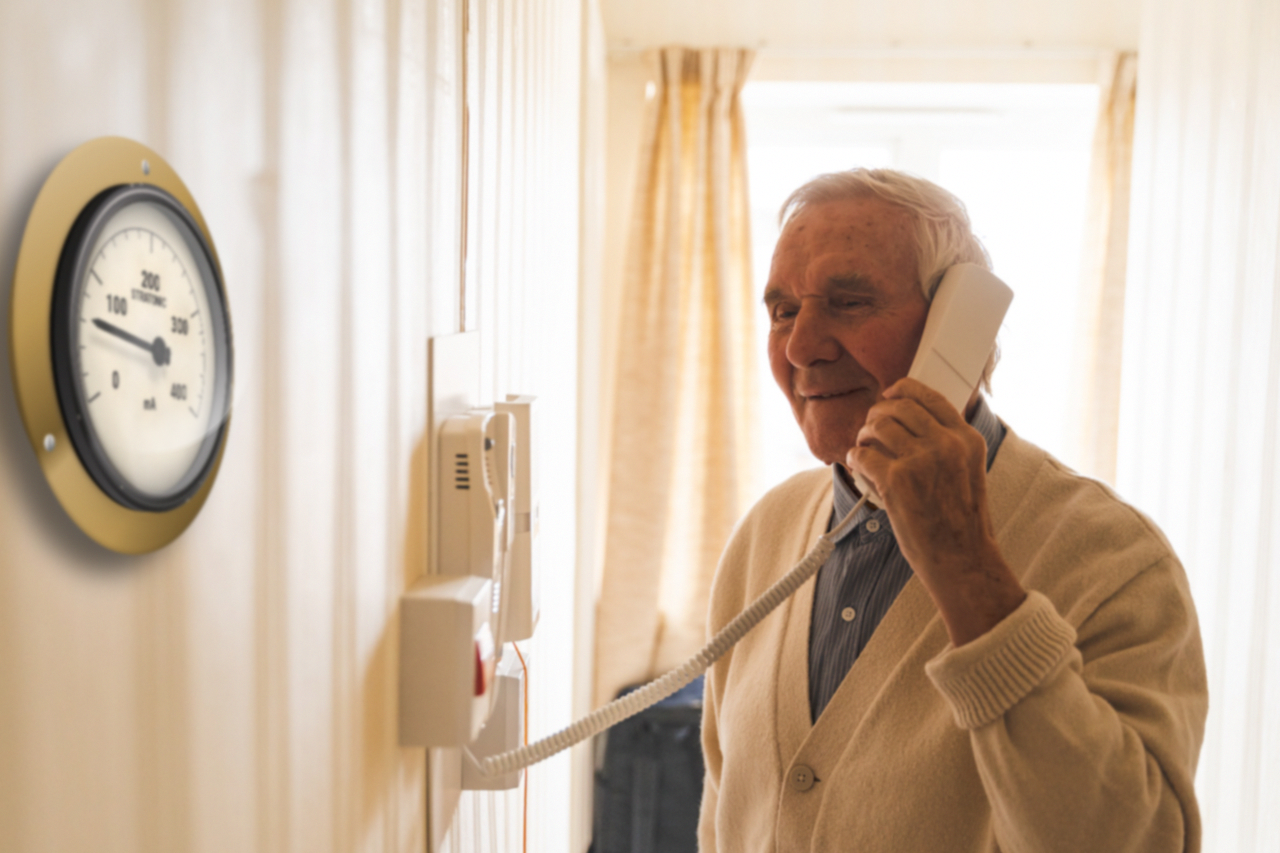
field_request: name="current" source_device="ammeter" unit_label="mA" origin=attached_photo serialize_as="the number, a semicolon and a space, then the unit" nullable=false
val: 60; mA
